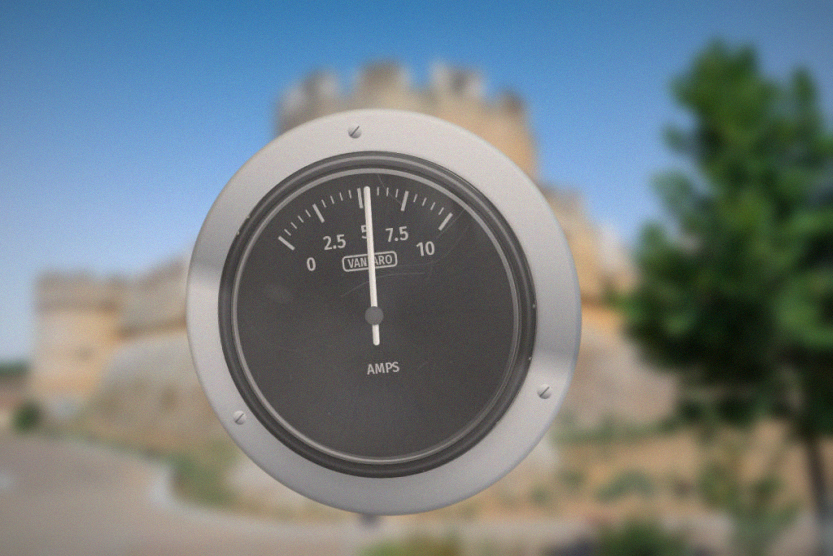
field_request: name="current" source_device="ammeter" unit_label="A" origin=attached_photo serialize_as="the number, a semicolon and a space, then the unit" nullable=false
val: 5.5; A
